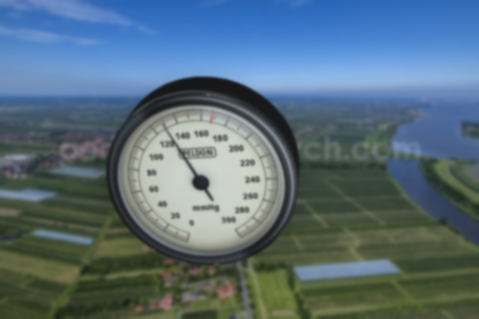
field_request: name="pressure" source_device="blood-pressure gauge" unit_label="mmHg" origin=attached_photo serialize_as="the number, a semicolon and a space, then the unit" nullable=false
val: 130; mmHg
